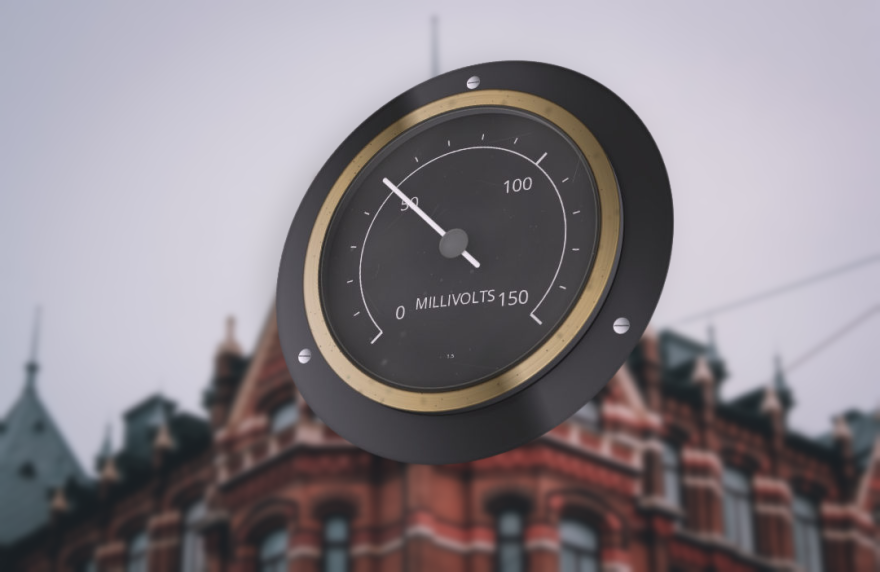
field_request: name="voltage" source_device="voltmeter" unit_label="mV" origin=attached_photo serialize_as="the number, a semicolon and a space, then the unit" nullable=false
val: 50; mV
